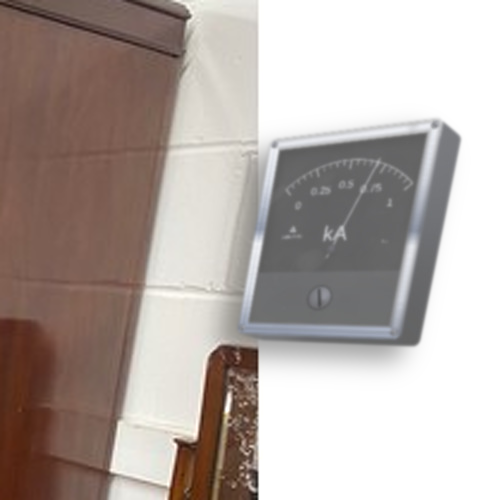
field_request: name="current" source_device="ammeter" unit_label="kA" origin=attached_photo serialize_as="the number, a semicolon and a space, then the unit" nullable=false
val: 0.7; kA
